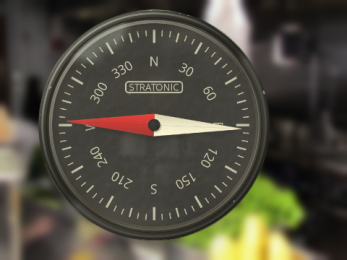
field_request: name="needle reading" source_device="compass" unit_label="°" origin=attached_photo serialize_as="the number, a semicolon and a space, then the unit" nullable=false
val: 272.5; °
